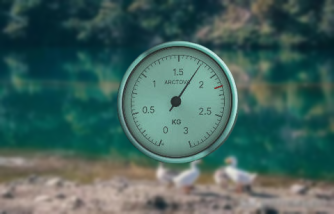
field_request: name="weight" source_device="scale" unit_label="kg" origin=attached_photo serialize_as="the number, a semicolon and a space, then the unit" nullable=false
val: 1.8; kg
